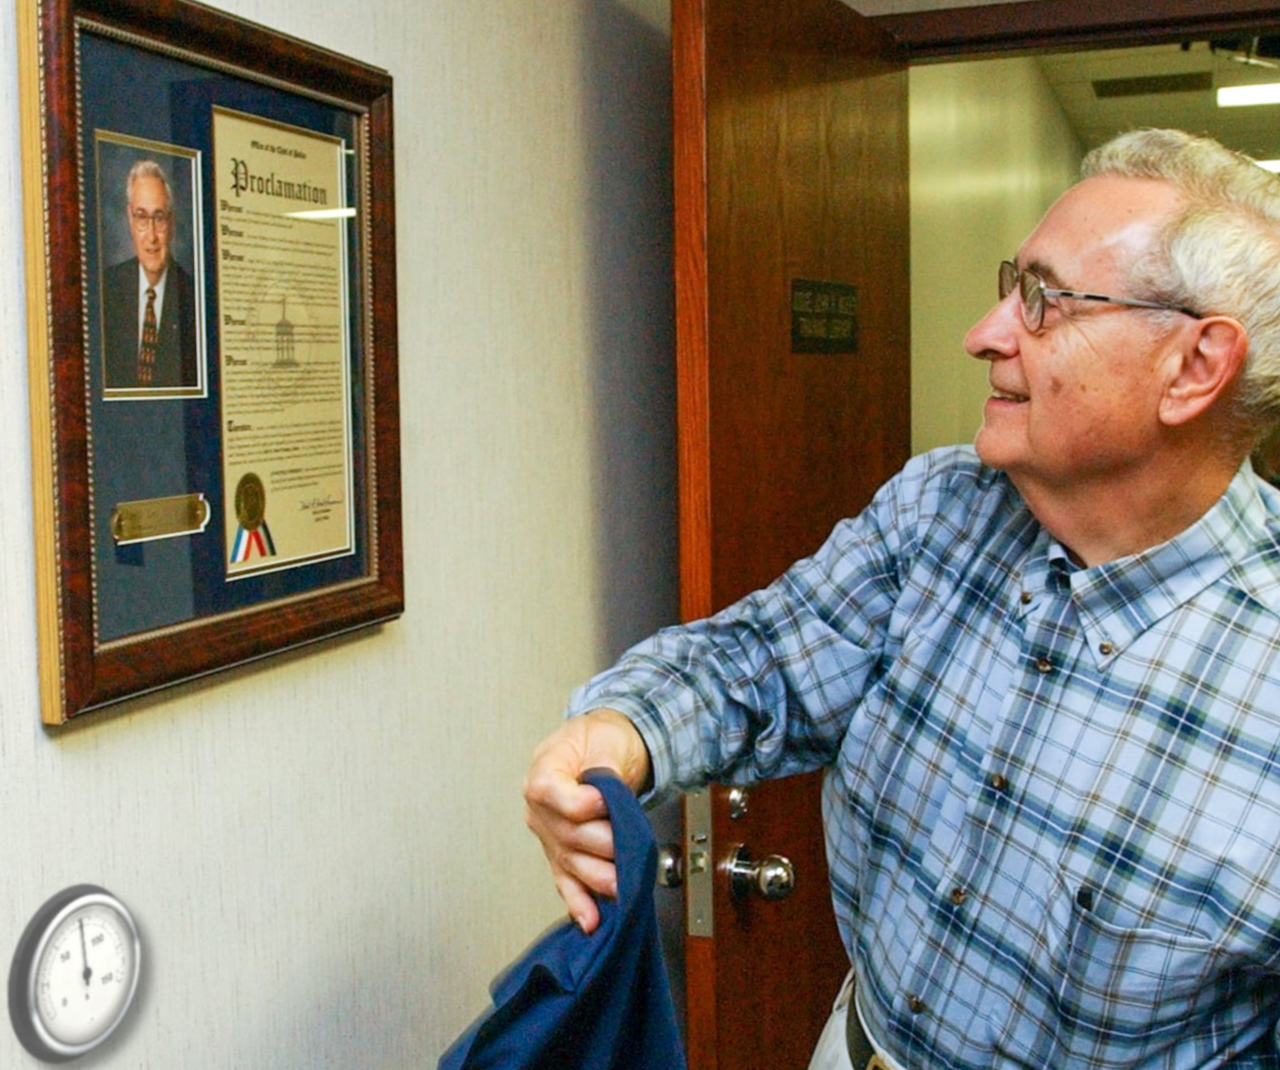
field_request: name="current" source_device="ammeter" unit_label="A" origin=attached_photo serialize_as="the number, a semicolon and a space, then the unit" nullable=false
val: 75; A
